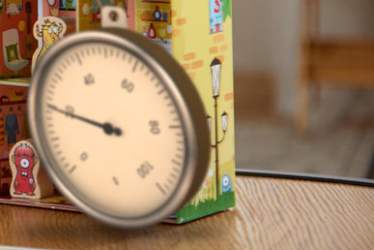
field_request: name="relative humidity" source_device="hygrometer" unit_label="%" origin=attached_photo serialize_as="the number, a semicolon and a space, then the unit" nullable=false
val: 20; %
